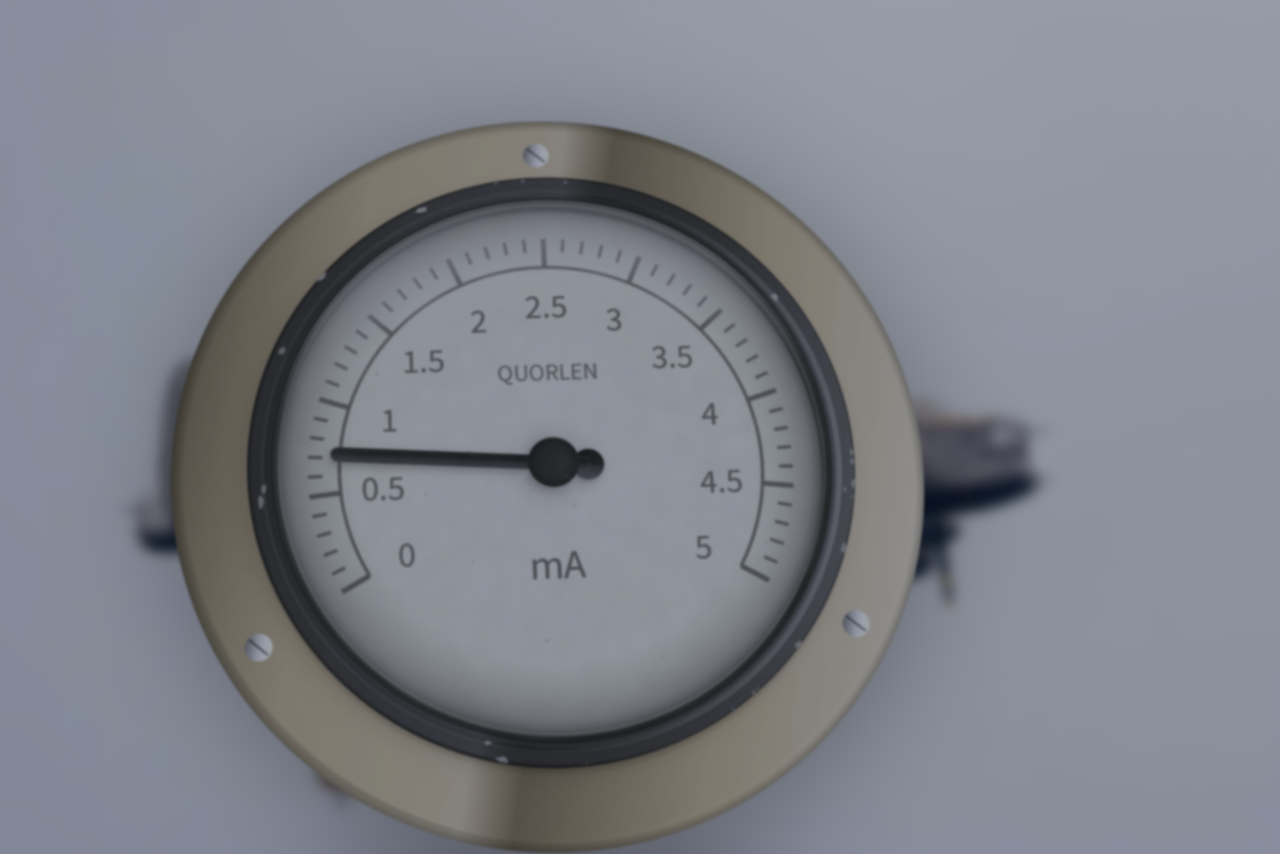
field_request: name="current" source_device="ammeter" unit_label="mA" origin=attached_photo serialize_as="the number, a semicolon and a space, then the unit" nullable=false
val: 0.7; mA
